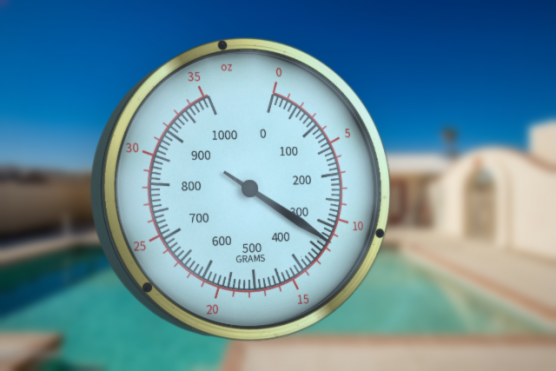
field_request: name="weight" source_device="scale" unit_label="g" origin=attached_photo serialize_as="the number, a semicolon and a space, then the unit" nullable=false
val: 330; g
